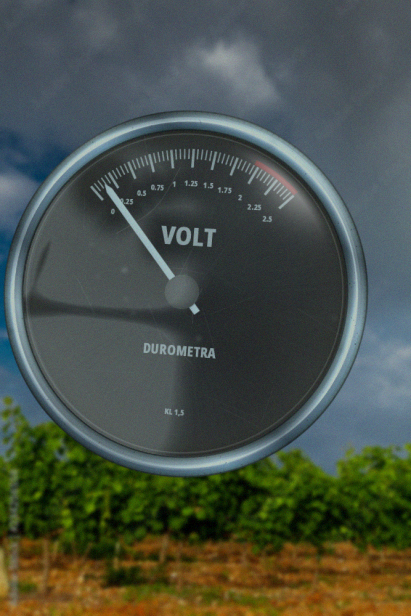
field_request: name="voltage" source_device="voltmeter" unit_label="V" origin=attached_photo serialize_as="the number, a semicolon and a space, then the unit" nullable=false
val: 0.15; V
